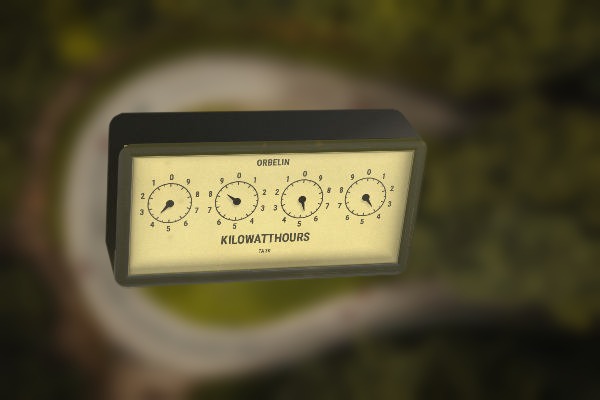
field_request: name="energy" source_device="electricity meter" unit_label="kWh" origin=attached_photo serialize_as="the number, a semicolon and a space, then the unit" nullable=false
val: 3854; kWh
